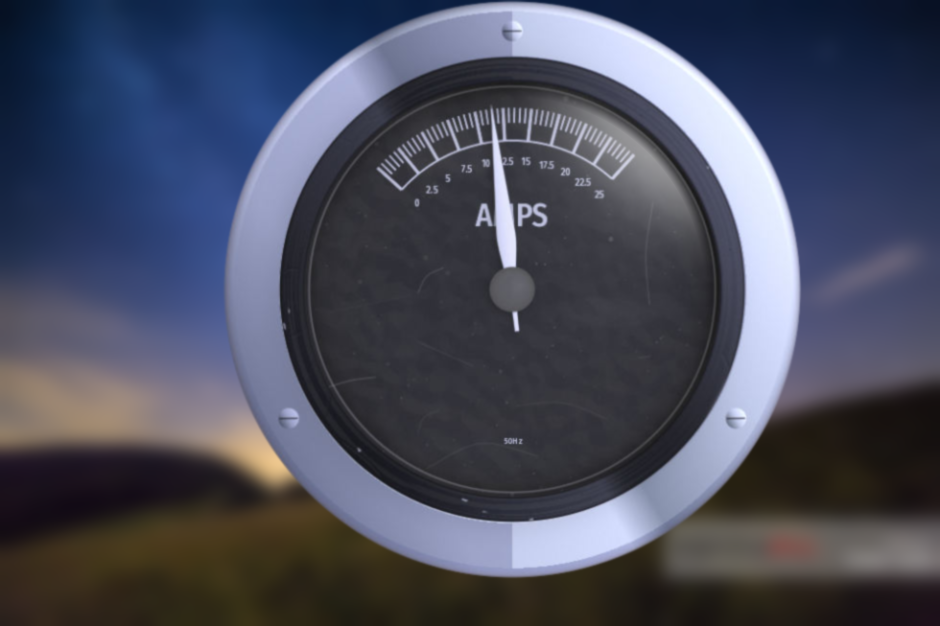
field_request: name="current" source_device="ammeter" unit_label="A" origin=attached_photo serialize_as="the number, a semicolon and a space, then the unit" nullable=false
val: 11.5; A
